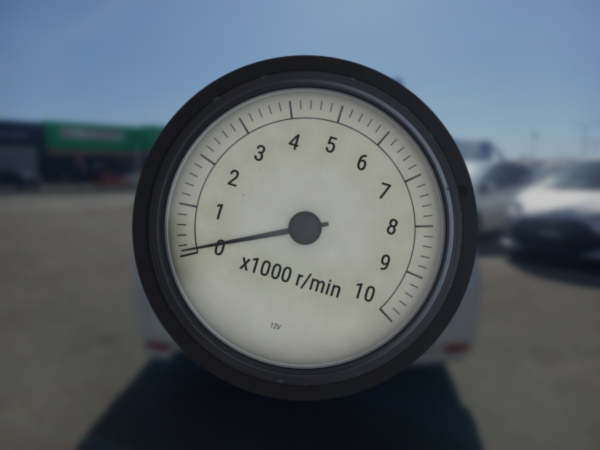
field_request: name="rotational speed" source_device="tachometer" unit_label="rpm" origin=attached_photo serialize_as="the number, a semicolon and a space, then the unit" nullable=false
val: 100; rpm
